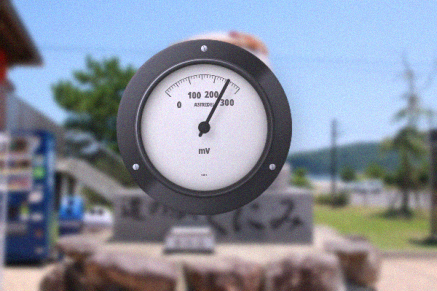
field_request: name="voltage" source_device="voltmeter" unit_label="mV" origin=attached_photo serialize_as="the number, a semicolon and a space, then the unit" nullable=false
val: 250; mV
